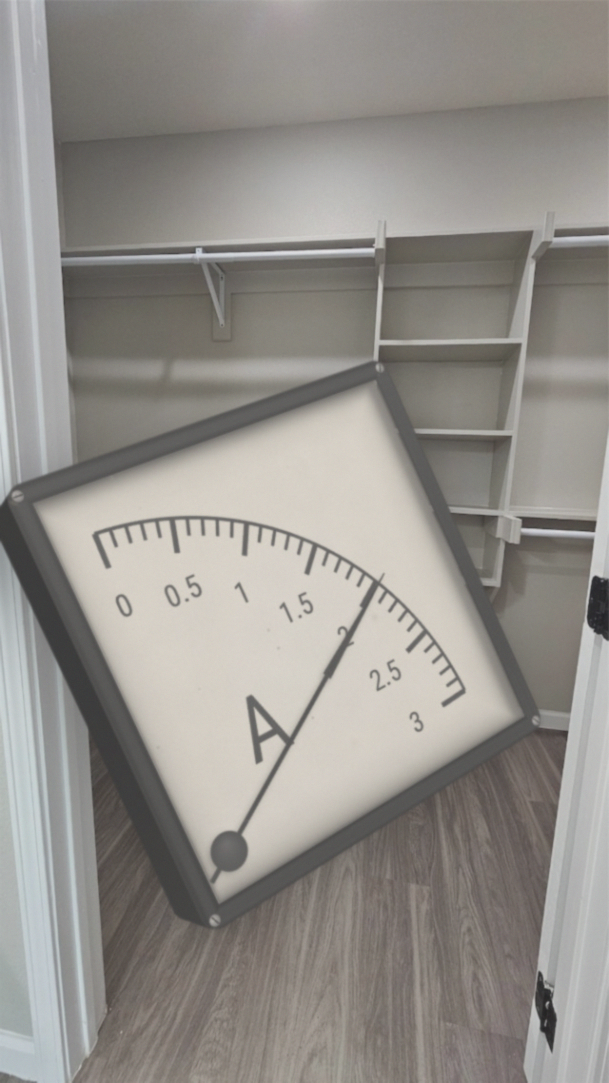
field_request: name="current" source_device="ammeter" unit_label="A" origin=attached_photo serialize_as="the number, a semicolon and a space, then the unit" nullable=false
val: 2; A
